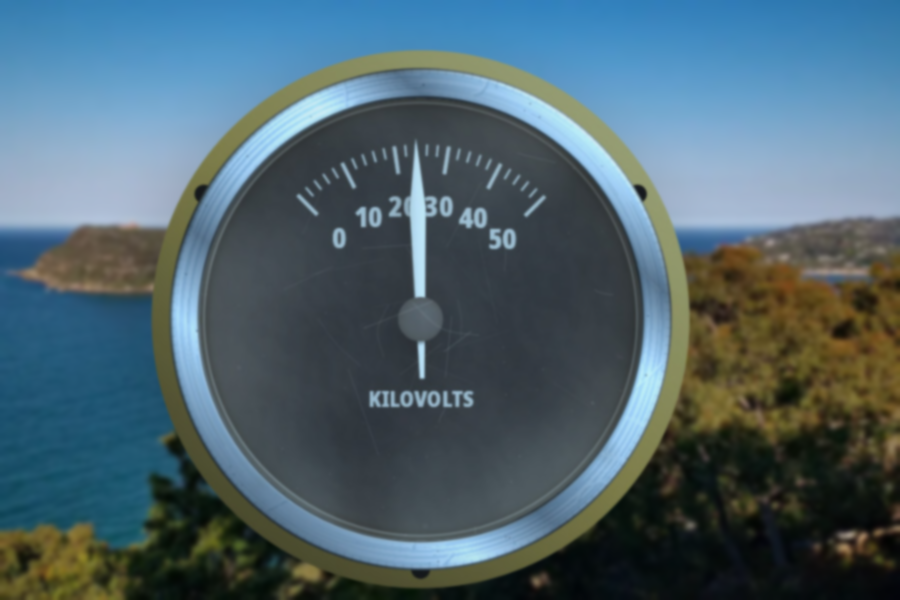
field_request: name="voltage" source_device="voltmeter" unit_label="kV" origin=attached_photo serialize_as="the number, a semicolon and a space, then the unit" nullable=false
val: 24; kV
